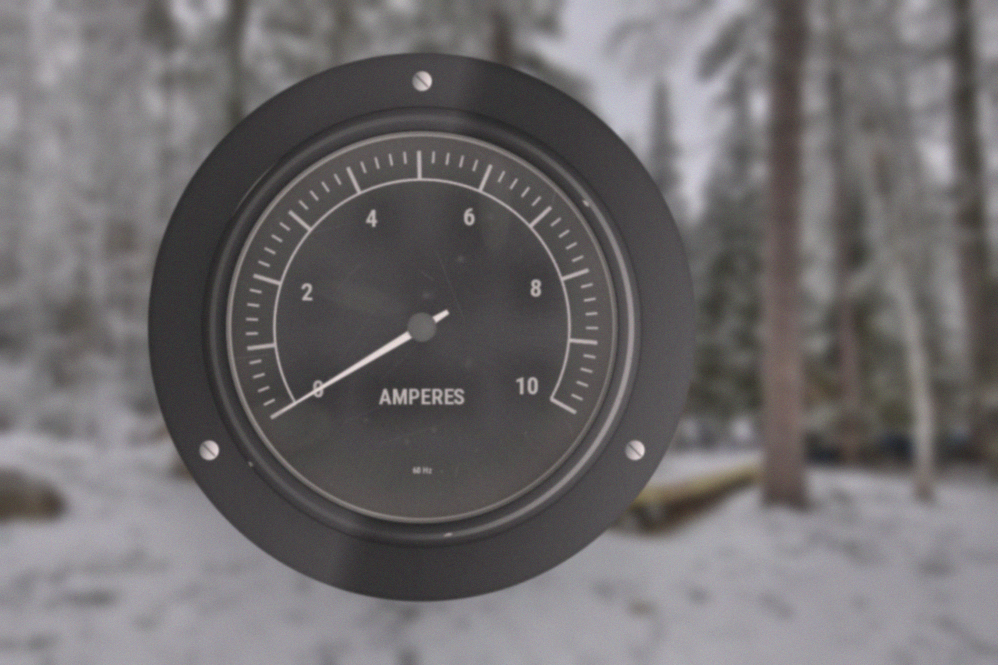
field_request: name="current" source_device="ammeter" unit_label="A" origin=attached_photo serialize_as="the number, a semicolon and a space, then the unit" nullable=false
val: 0; A
